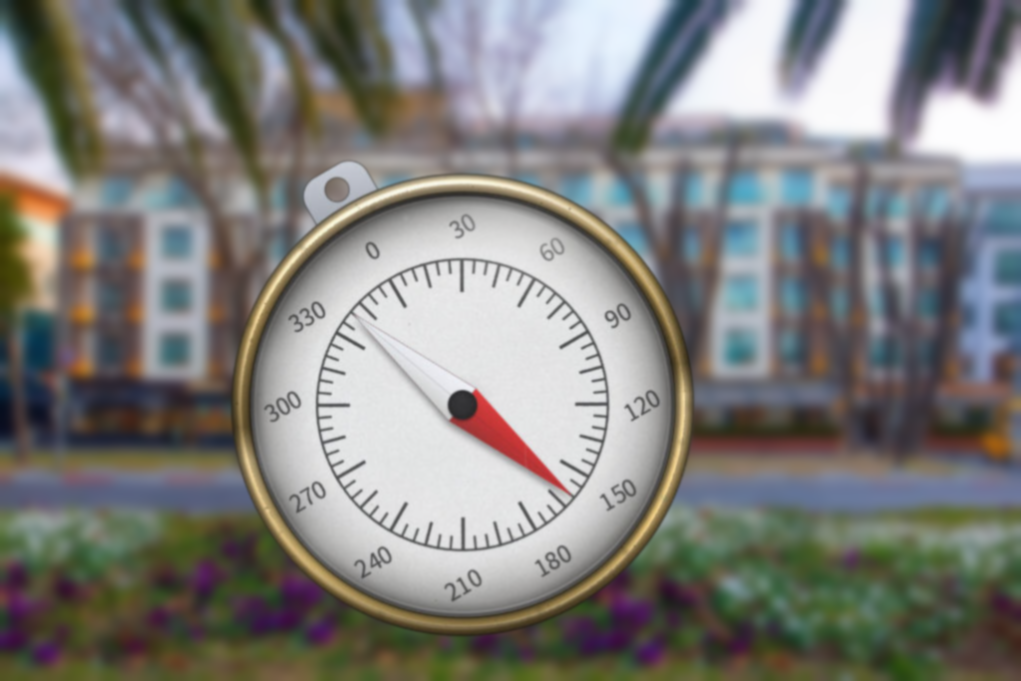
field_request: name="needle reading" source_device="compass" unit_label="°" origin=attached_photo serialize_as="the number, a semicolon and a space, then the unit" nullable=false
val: 160; °
